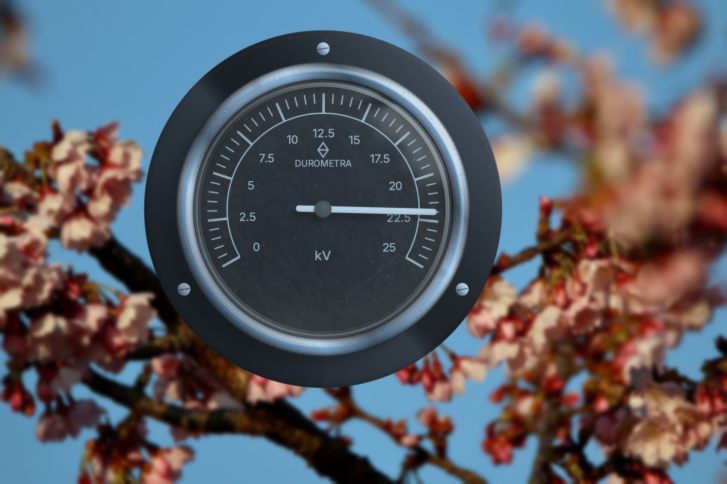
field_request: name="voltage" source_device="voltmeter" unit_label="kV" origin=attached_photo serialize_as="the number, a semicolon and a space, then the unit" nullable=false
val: 22; kV
